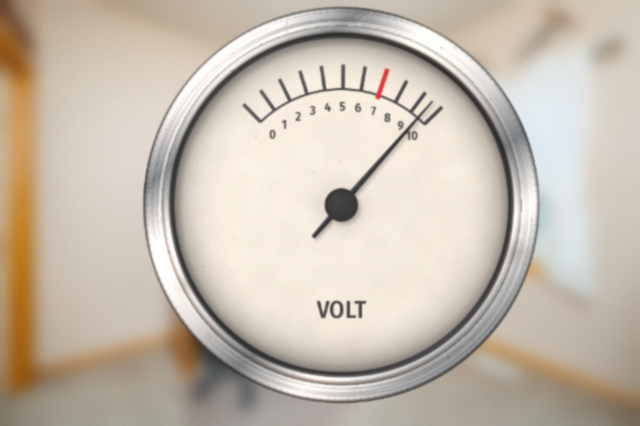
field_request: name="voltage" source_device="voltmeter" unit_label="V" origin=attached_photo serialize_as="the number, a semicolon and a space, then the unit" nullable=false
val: 9.5; V
